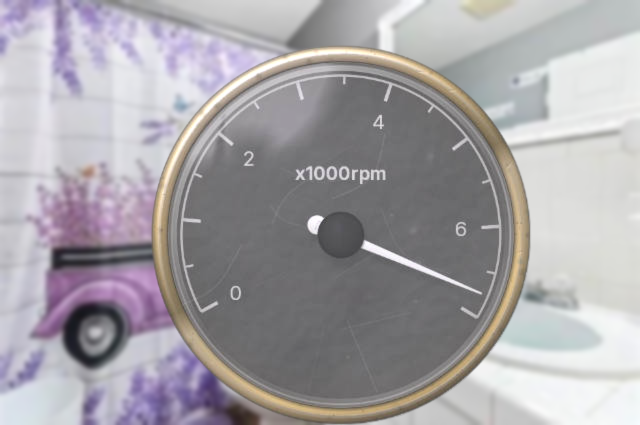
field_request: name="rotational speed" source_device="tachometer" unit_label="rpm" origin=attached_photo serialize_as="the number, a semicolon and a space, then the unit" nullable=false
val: 6750; rpm
